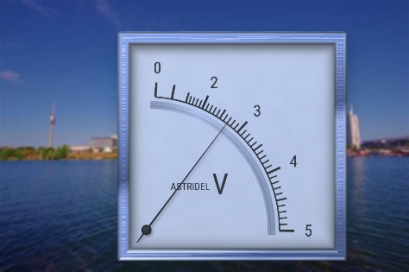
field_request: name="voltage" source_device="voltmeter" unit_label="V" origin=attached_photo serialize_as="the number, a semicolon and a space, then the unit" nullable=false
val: 2.7; V
